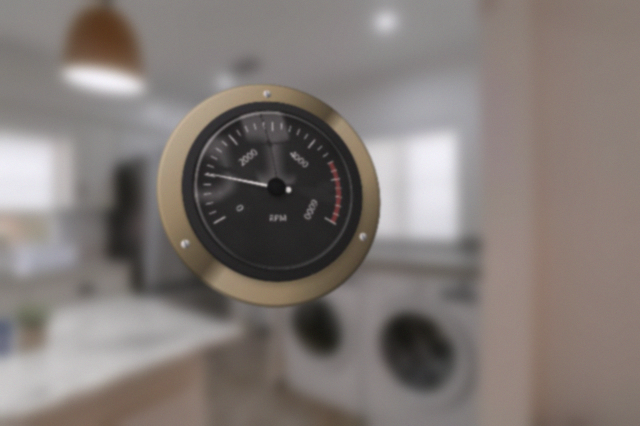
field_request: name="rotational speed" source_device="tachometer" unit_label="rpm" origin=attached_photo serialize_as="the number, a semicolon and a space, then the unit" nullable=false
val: 1000; rpm
